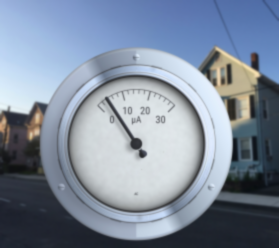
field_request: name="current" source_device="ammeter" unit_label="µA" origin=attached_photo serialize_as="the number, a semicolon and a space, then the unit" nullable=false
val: 4; µA
